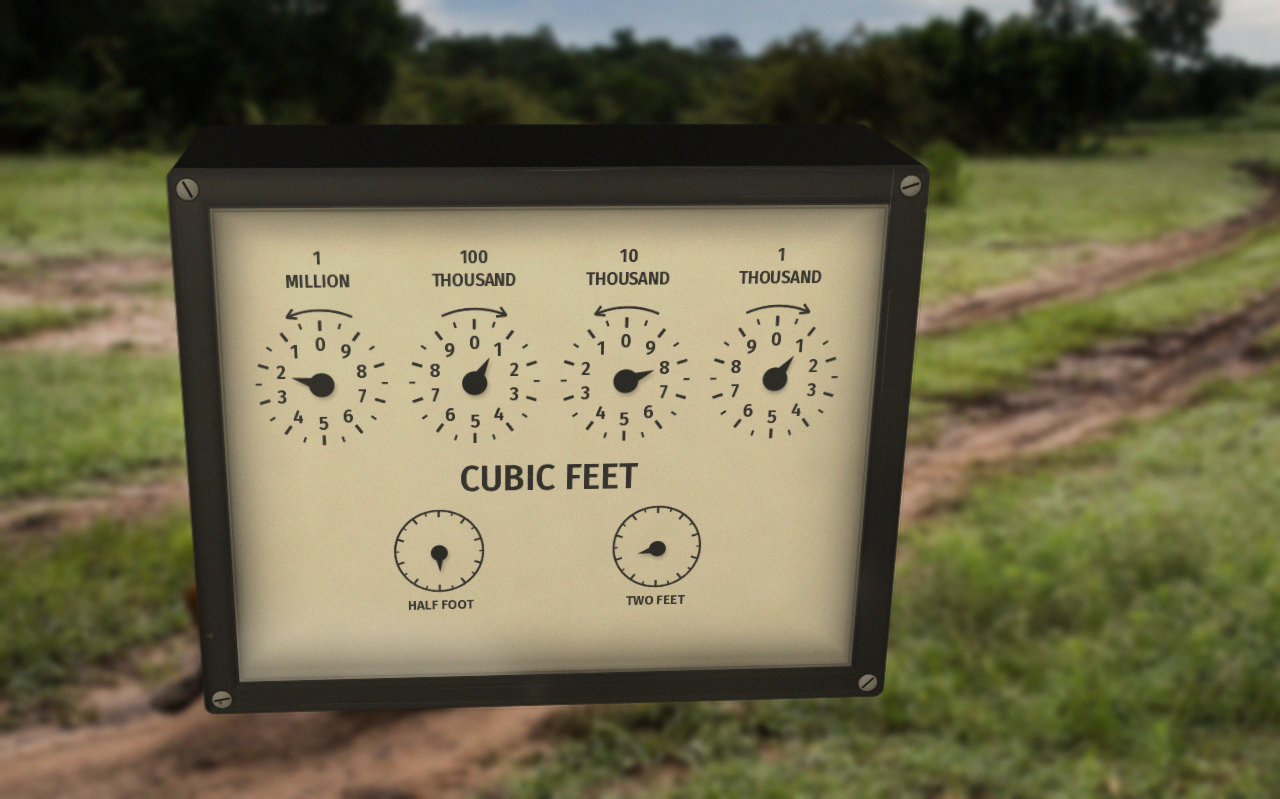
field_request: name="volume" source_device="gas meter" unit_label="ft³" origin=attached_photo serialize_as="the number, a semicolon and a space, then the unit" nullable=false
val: 208100; ft³
